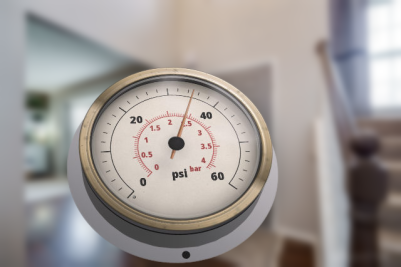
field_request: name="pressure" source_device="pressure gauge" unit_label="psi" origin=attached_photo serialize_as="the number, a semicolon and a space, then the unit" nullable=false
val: 35; psi
